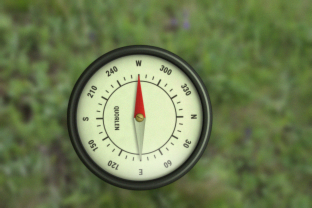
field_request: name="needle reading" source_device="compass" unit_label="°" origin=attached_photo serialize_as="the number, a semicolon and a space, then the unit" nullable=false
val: 270; °
